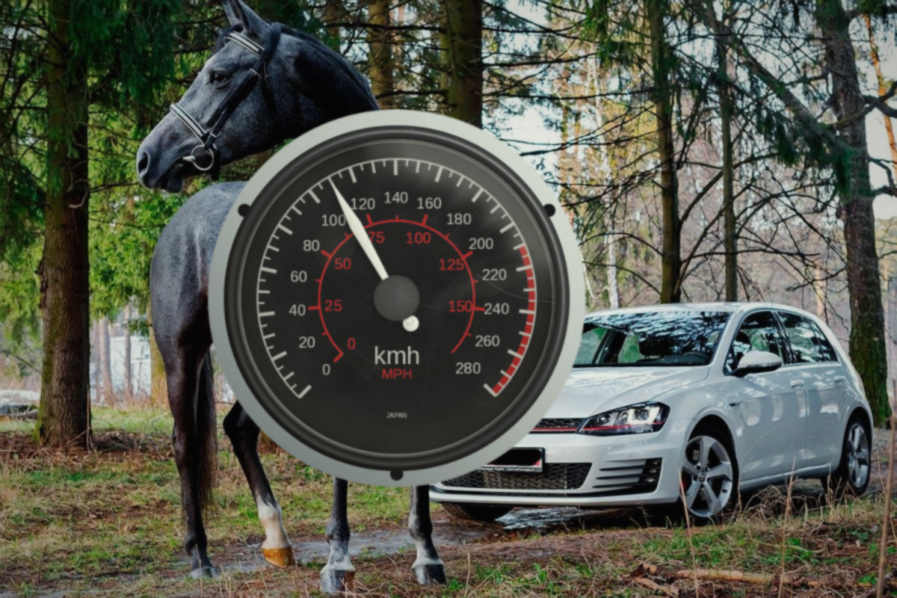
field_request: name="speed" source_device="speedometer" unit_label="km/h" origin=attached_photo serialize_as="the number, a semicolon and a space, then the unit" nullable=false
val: 110; km/h
